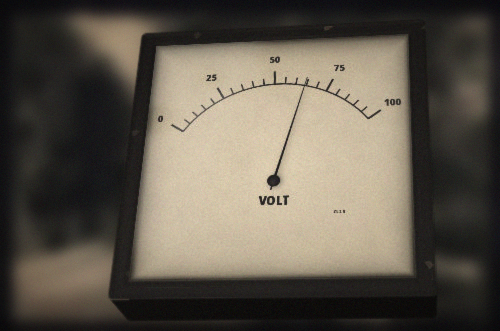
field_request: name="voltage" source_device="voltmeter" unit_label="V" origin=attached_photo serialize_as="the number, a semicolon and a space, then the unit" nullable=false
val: 65; V
